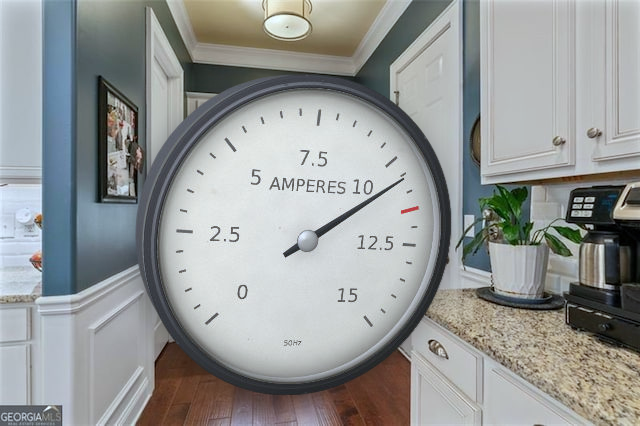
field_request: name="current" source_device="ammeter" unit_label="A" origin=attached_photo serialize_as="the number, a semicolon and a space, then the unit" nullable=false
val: 10.5; A
